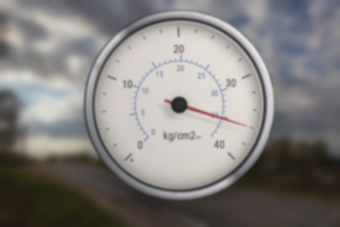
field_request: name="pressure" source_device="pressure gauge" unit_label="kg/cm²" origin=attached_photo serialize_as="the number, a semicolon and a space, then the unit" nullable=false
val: 36; kg/cm²
